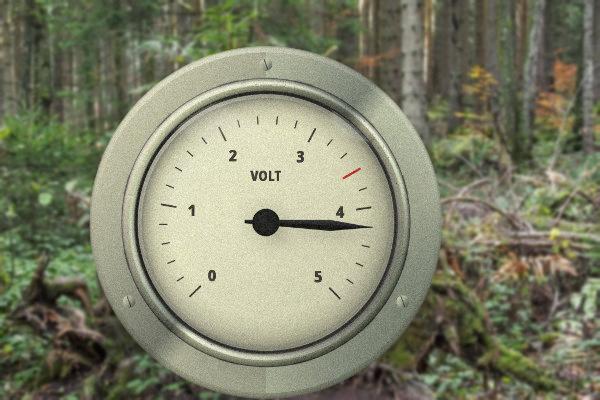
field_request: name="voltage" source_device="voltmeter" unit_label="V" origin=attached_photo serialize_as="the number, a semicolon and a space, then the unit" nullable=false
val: 4.2; V
